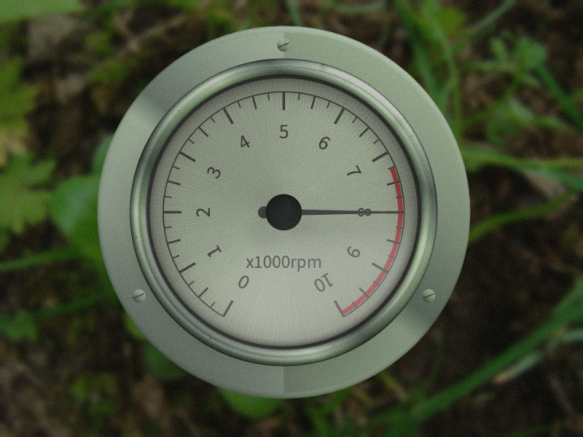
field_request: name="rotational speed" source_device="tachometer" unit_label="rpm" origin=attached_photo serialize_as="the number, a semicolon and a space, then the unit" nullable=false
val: 8000; rpm
